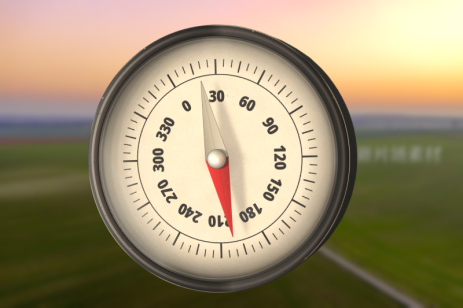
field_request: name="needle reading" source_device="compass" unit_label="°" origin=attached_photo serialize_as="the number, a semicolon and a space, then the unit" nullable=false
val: 200; °
